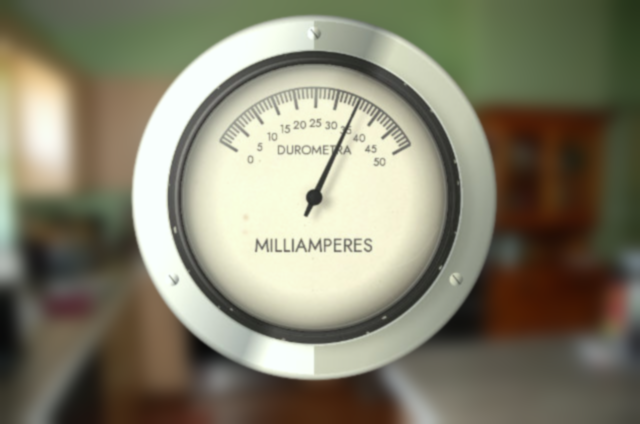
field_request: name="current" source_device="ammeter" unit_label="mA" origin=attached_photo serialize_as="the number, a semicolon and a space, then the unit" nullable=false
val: 35; mA
